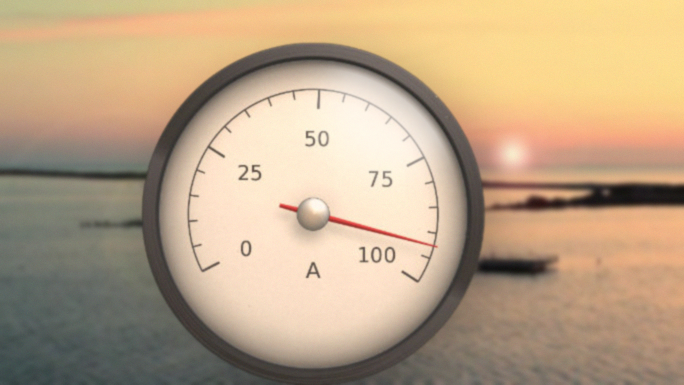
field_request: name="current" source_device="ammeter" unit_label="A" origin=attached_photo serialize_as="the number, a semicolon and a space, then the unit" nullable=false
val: 92.5; A
